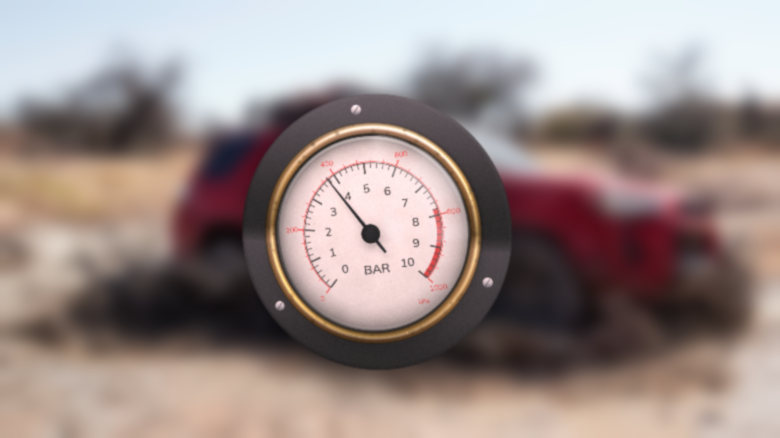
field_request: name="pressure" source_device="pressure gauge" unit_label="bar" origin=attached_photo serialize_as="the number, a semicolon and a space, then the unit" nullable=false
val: 3.8; bar
